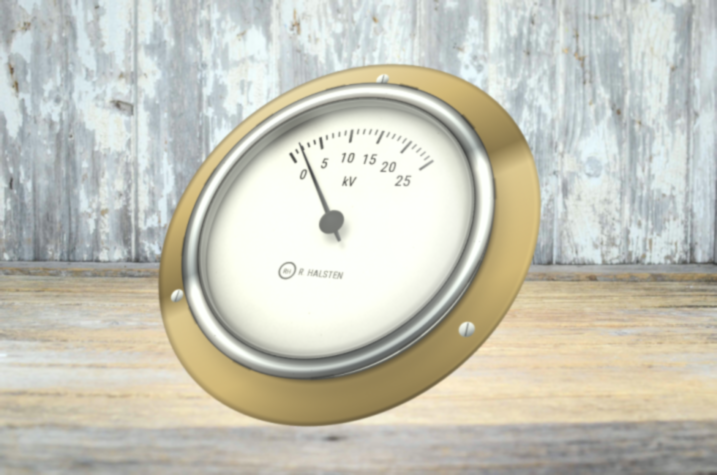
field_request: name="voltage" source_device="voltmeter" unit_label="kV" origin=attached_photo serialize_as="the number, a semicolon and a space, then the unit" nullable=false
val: 2; kV
